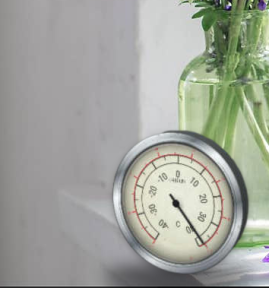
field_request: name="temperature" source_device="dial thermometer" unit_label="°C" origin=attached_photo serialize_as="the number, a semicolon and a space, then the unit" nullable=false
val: 37.5; °C
